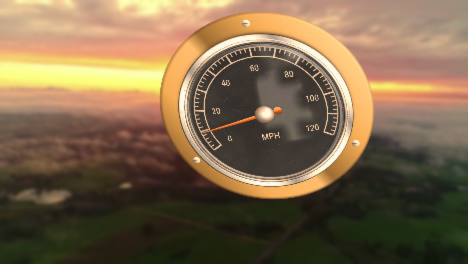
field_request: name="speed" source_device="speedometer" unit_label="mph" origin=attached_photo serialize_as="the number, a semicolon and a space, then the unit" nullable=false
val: 10; mph
